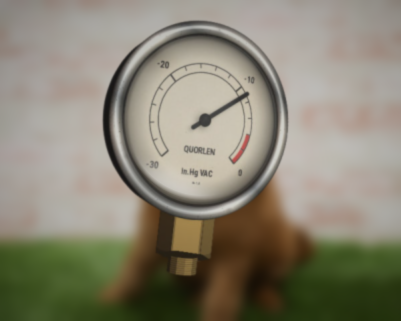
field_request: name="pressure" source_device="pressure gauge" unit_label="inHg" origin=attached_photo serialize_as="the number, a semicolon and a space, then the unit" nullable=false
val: -9; inHg
